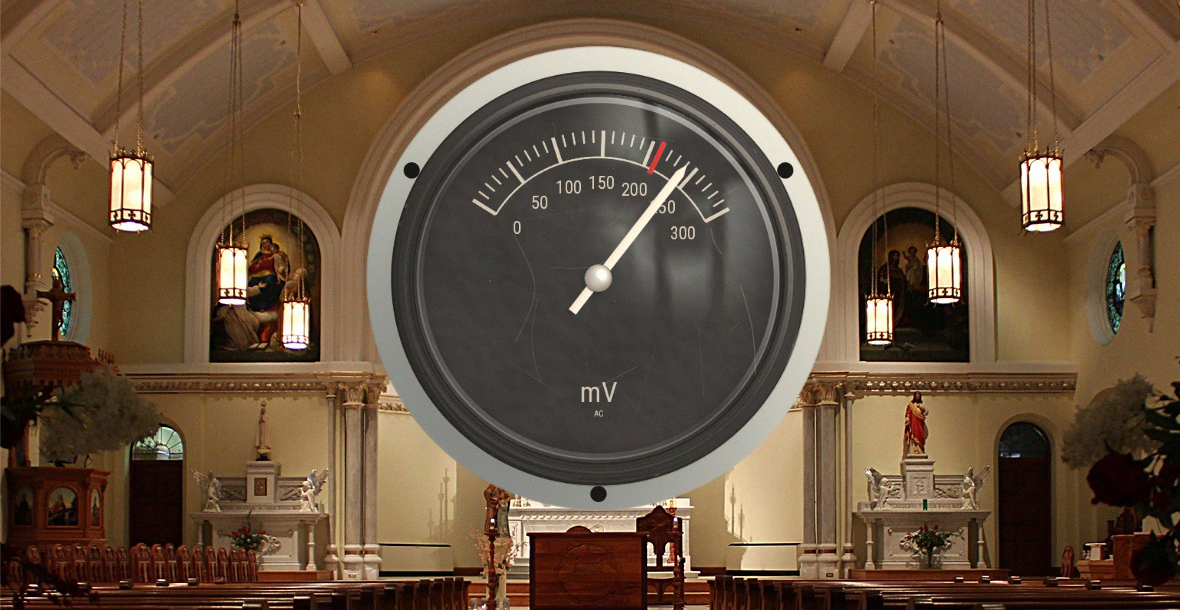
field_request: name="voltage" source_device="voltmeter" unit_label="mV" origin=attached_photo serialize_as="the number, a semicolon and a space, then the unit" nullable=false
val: 240; mV
